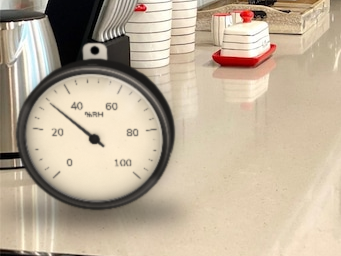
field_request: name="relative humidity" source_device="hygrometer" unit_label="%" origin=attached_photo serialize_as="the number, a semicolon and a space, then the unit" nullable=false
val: 32; %
